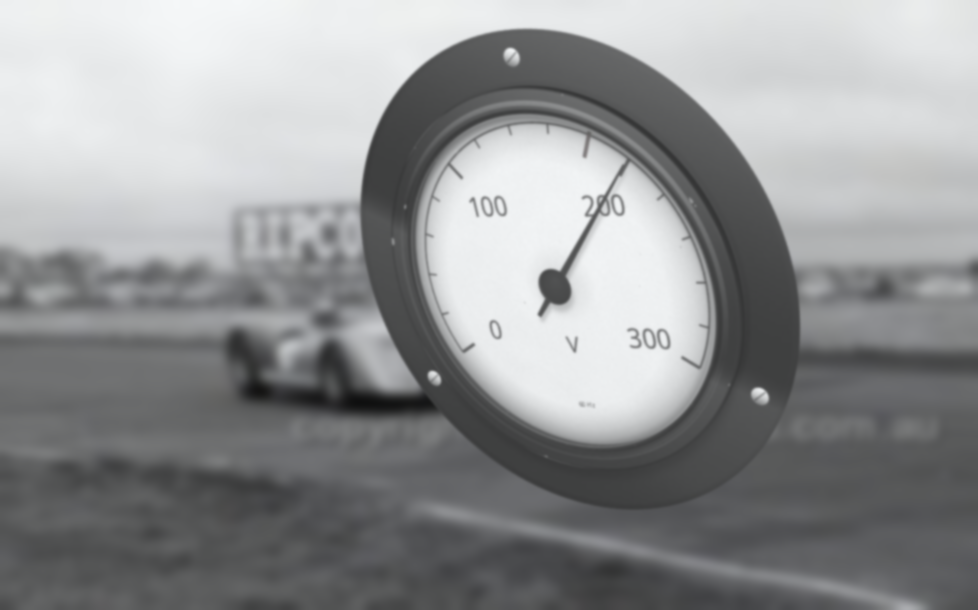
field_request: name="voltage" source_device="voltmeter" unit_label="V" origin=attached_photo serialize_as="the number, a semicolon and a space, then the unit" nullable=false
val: 200; V
